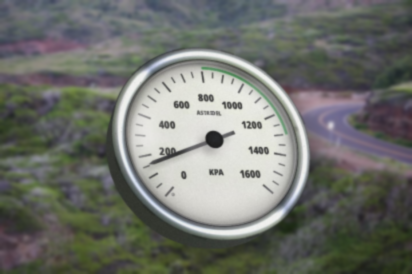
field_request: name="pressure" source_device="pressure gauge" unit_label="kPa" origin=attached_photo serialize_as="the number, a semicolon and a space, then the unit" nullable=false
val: 150; kPa
